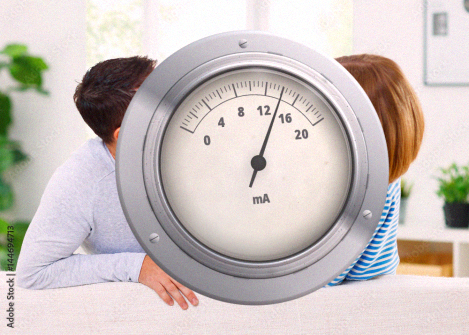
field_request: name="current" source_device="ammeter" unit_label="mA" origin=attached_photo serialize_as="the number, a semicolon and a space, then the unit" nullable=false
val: 14; mA
